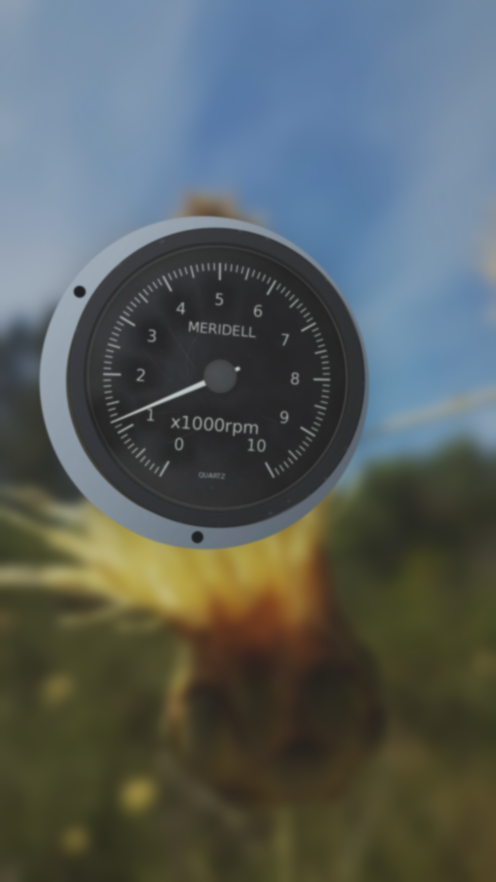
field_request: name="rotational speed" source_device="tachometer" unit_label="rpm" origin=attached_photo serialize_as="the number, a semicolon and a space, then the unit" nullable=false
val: 1200; rpm
